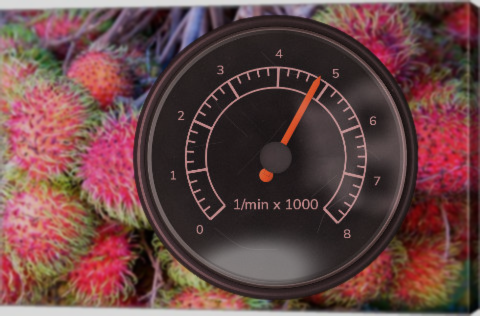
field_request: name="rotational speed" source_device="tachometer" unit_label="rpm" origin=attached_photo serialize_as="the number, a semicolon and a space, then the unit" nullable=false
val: 4800; rpm
